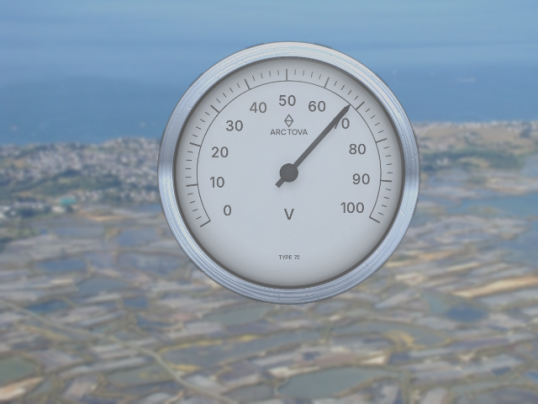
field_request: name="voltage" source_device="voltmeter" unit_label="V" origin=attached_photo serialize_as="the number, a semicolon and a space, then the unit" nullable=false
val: 68; V
